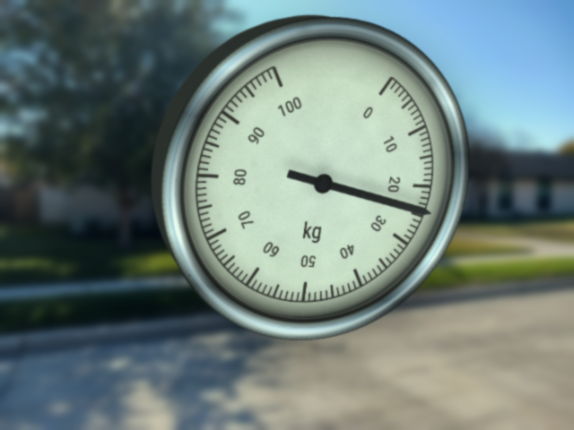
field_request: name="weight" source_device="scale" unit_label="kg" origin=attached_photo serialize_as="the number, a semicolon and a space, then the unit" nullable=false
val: 24; kg
